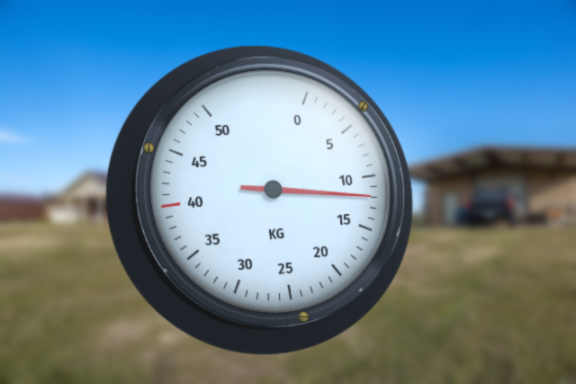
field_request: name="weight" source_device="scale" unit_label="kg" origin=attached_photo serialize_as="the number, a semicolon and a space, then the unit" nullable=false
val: 12; kg
